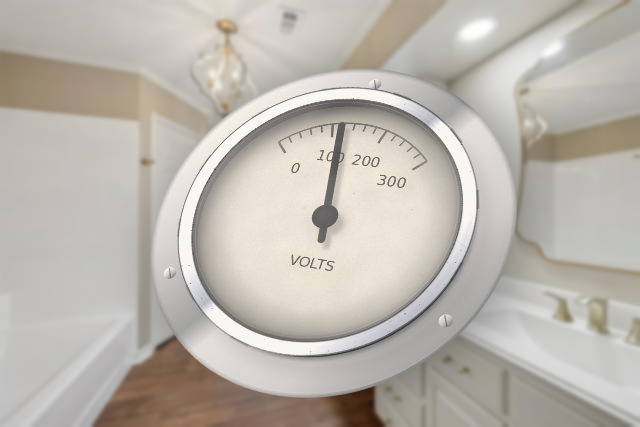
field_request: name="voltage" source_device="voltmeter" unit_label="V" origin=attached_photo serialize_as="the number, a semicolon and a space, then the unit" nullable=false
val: 120; V
